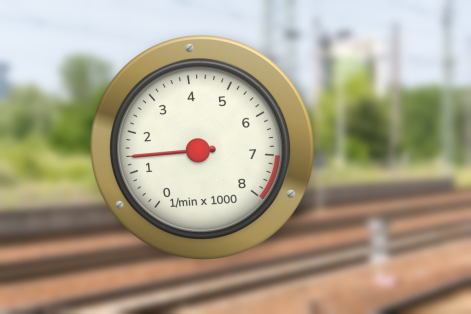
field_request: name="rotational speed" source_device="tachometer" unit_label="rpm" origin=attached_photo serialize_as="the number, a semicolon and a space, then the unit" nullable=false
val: 1400; rpm
